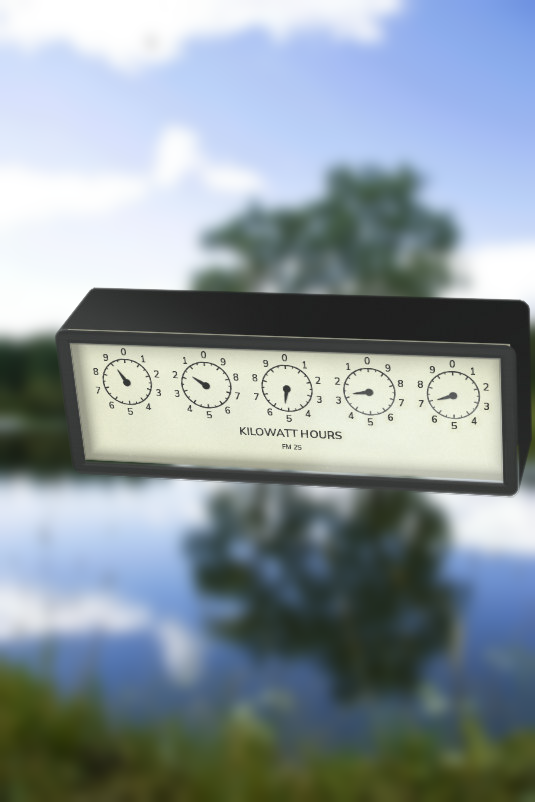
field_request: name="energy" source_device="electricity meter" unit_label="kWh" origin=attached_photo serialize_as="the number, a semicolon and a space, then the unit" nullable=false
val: 91527; kWh
